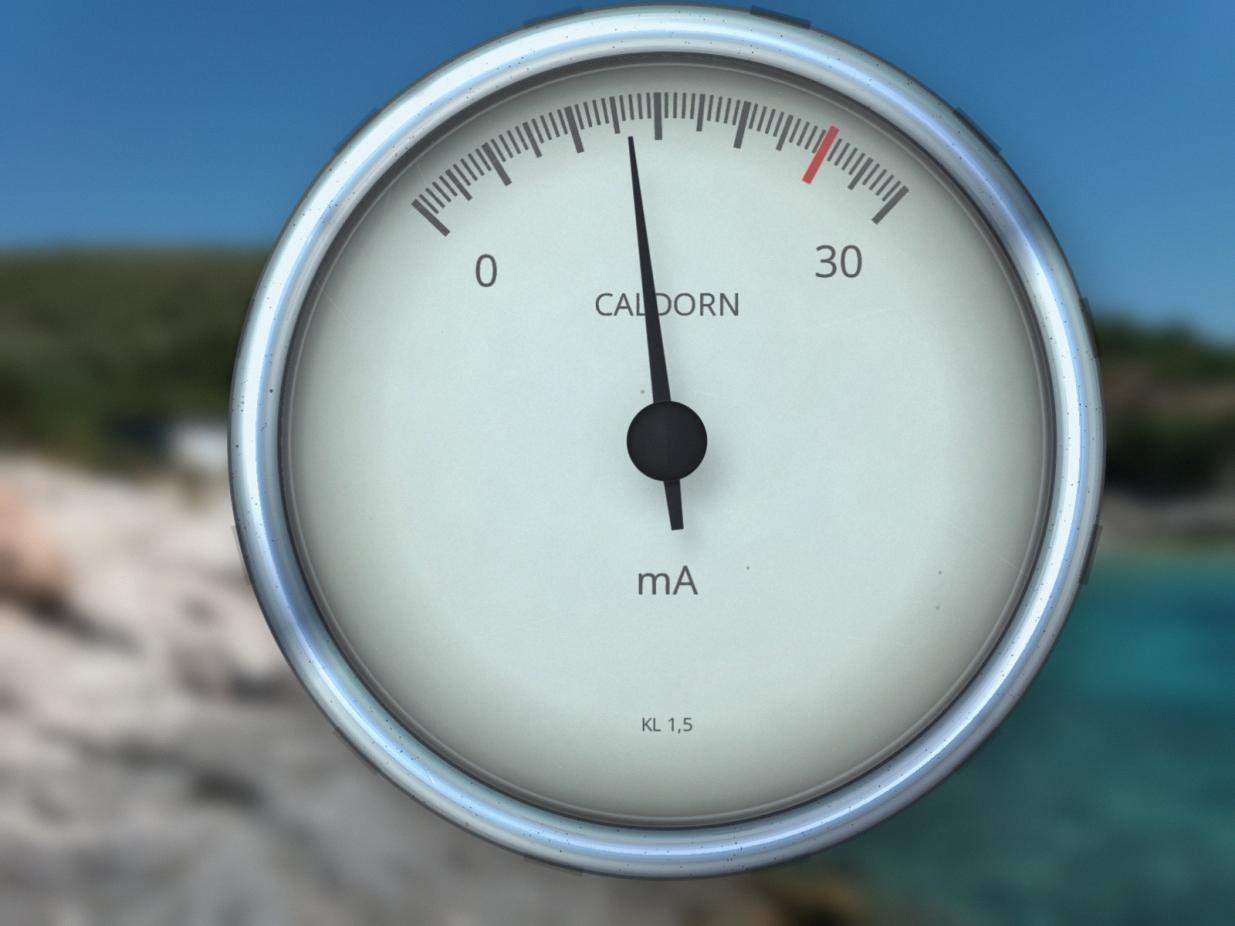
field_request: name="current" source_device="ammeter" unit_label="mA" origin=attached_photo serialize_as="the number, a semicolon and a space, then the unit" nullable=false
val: 13.25; mA
